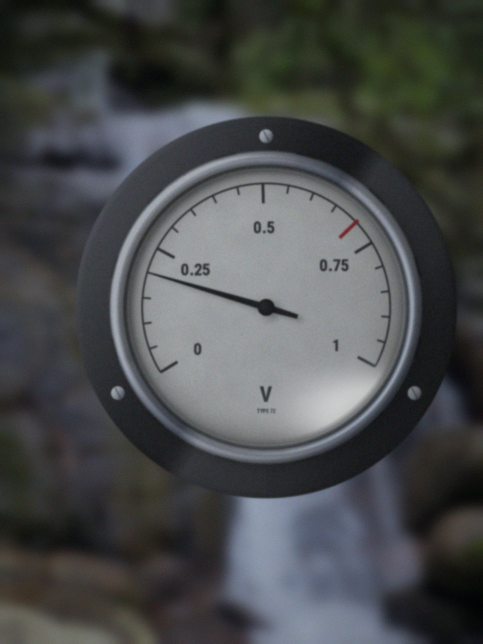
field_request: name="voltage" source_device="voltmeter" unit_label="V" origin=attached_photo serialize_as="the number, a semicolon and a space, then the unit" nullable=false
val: 0.2; V
